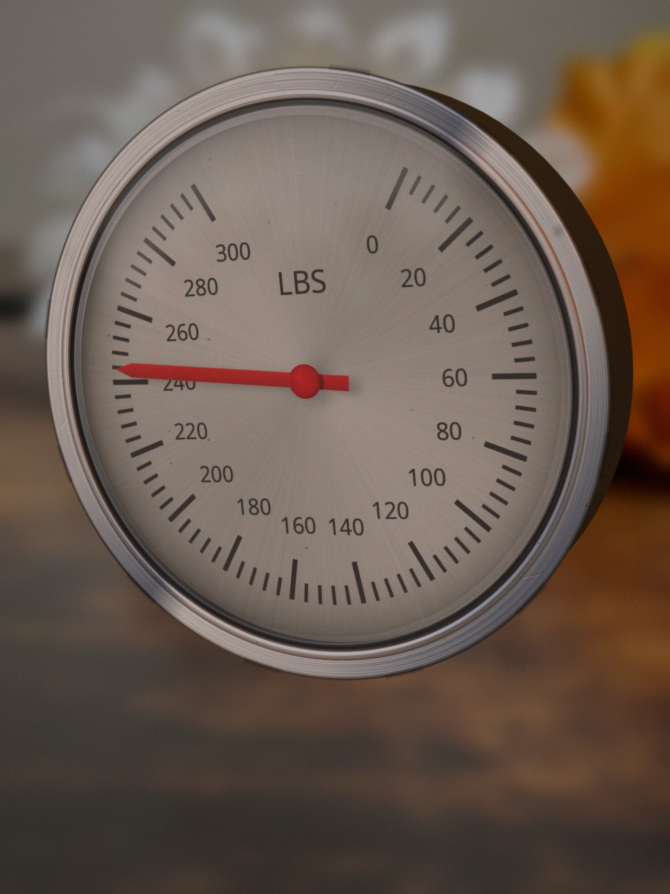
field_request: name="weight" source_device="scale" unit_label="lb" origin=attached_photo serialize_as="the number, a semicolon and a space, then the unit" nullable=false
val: 244; lb
